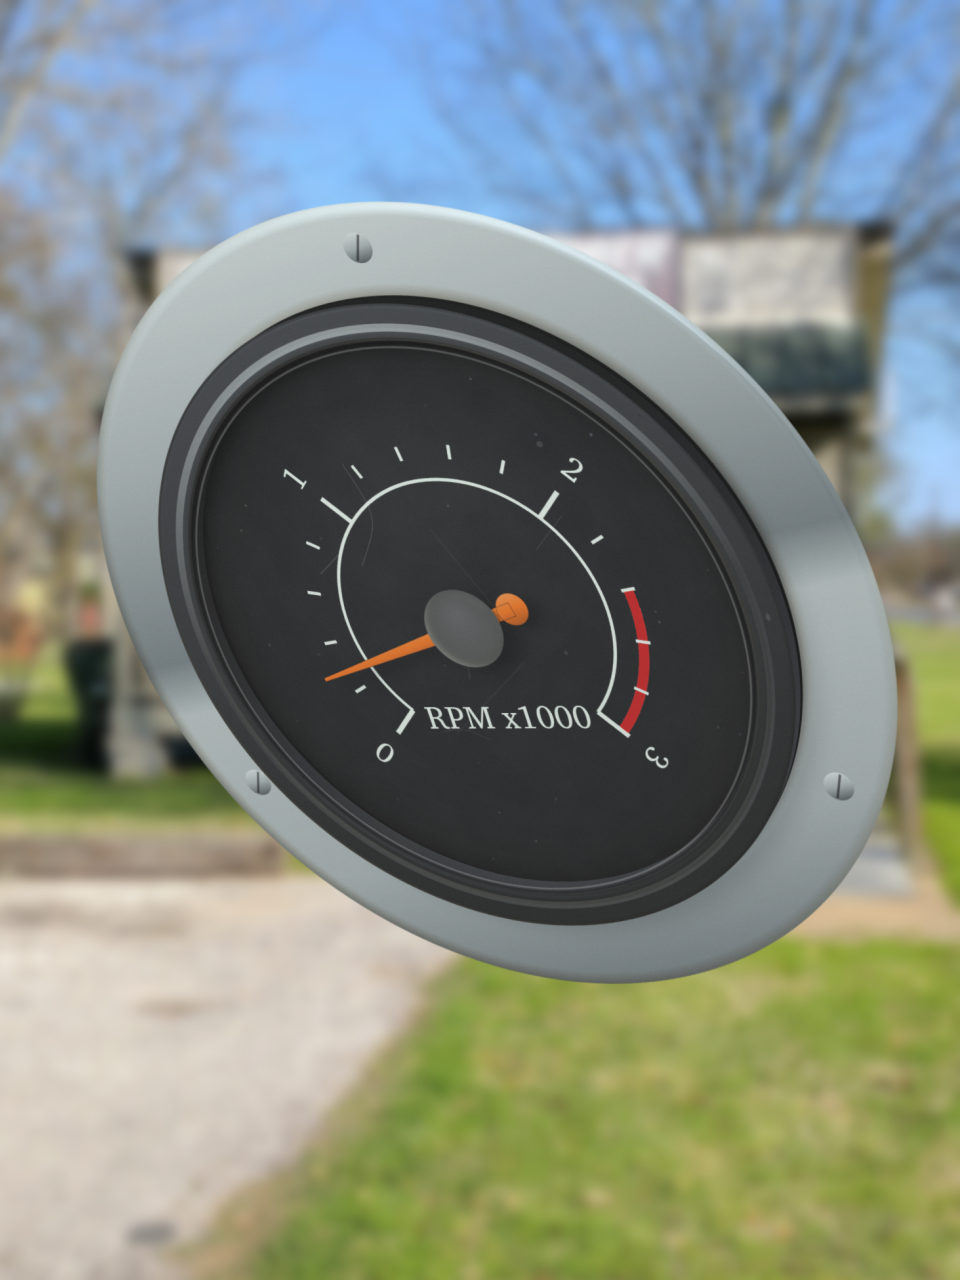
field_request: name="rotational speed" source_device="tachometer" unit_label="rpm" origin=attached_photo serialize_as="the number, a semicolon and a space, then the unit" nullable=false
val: 300; rpm
